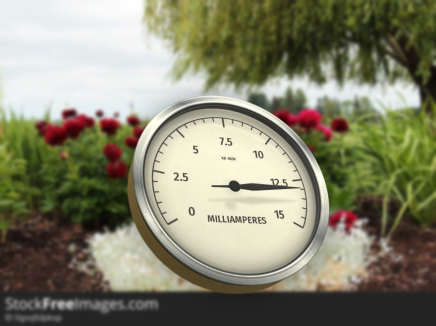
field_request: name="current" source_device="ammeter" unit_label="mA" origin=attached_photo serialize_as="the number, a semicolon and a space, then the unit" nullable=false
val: 13; mA
